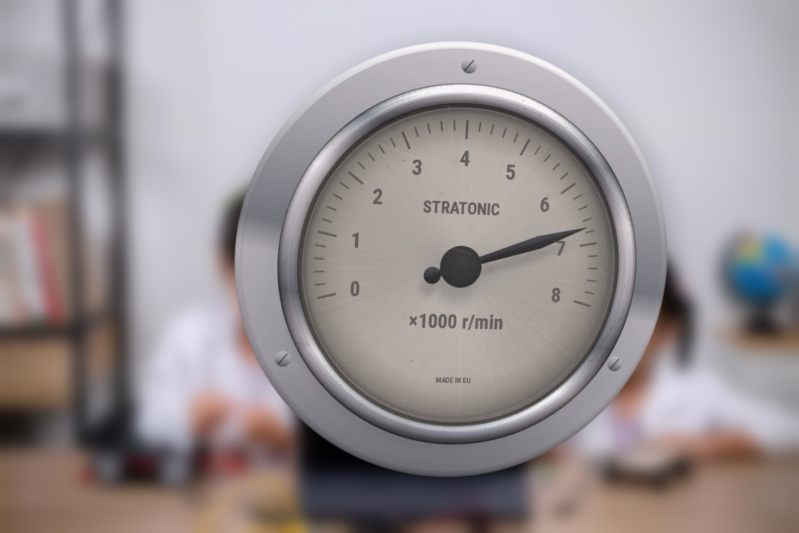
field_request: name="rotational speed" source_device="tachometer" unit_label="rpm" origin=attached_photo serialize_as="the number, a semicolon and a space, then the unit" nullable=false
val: 6700; rpm
